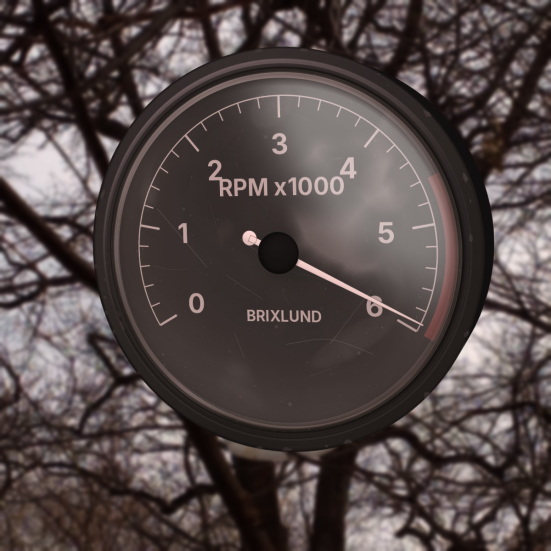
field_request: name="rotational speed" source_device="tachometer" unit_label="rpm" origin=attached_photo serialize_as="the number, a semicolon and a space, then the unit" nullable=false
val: 5900; rpm
